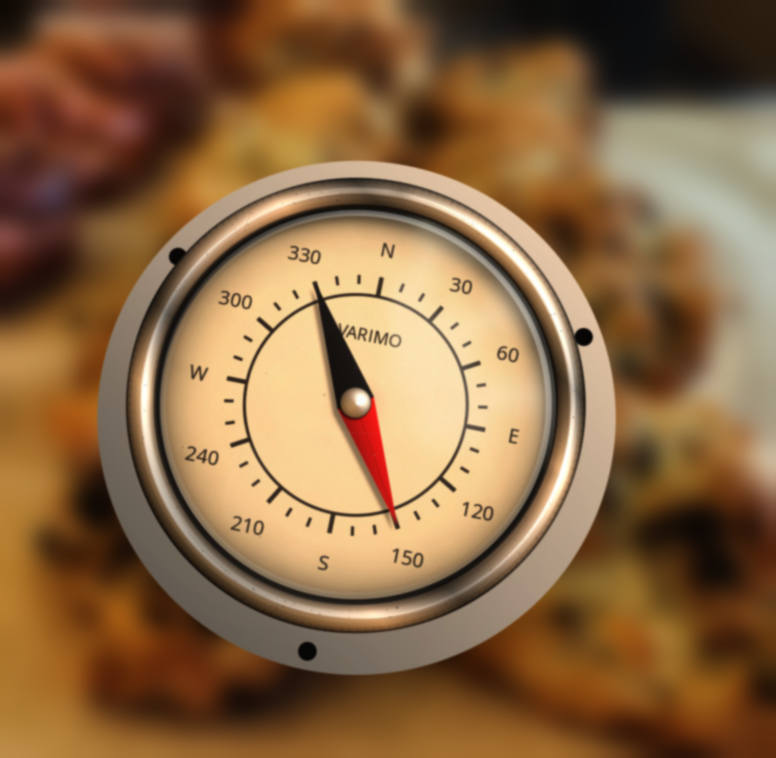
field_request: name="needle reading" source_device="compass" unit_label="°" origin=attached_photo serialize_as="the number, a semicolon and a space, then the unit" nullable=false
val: 150; °
